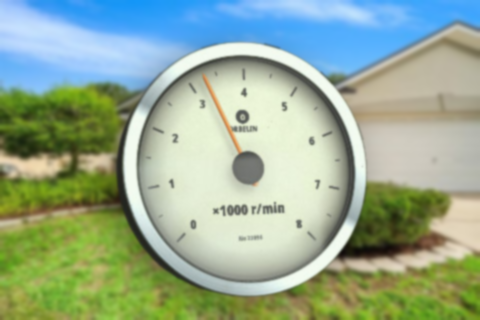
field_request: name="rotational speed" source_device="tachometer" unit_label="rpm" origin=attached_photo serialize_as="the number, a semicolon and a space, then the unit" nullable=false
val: 3250; rpm
